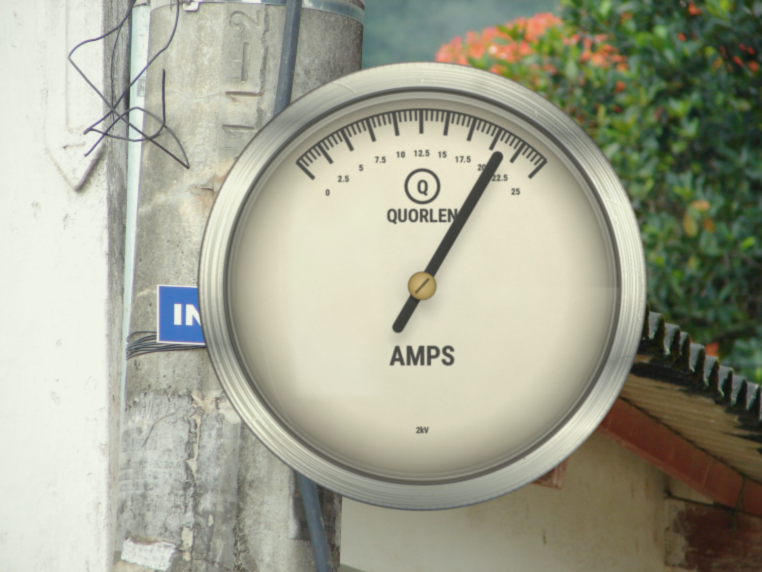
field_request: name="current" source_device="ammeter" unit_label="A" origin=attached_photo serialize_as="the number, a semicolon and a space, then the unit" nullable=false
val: 21; A
